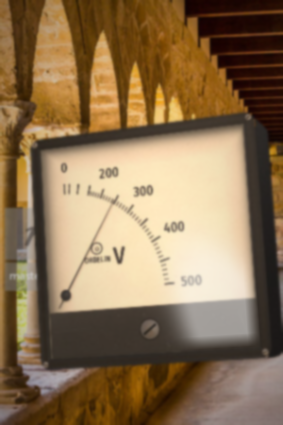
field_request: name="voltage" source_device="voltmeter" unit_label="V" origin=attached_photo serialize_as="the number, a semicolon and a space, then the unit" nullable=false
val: 250; V
